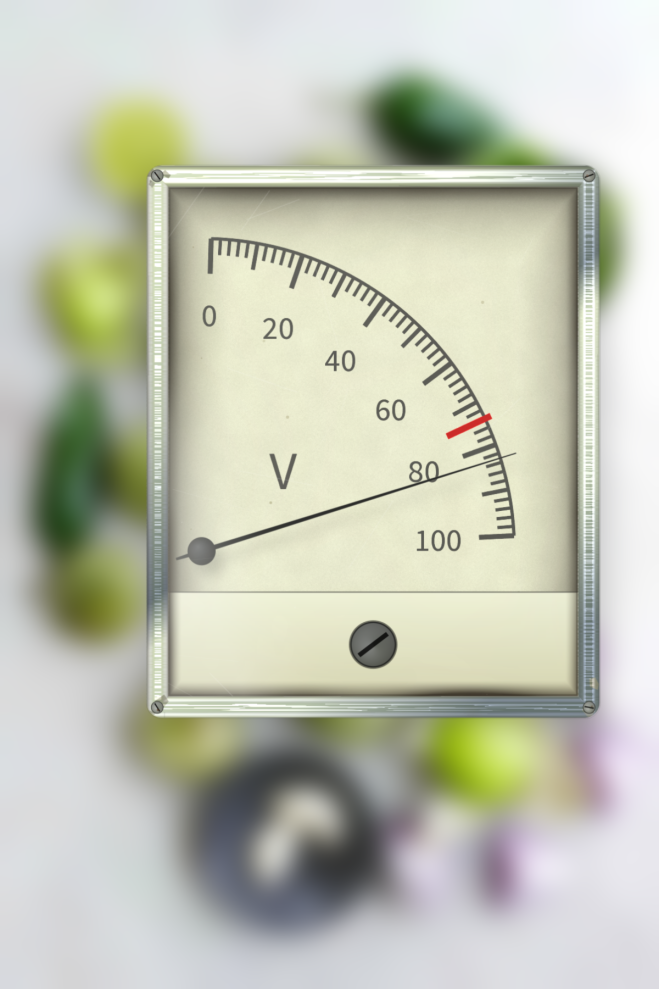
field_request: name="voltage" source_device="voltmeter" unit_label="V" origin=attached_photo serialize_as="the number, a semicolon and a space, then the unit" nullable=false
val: 83; V
